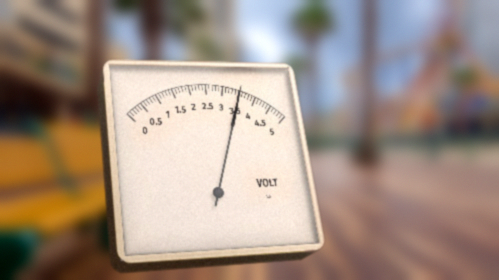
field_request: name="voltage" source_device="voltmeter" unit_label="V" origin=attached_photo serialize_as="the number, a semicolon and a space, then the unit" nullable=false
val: 3.5; V
